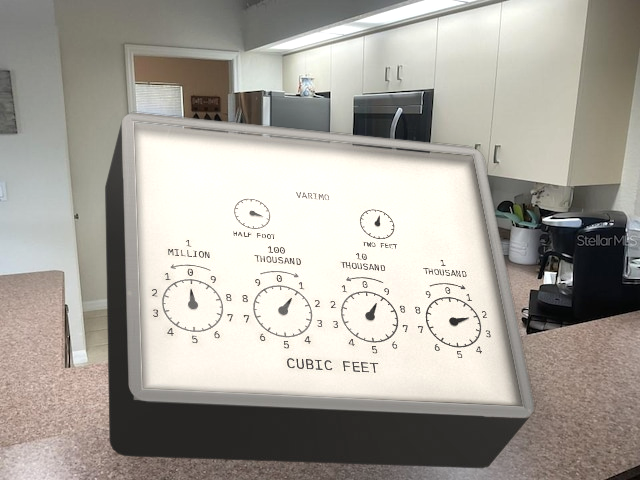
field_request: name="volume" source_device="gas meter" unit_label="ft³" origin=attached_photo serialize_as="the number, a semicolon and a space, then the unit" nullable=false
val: 9200; ft³
